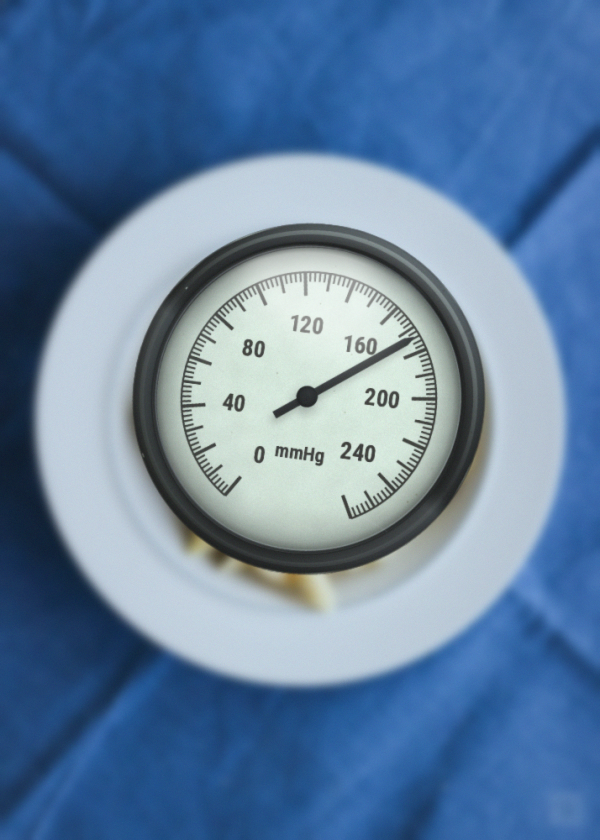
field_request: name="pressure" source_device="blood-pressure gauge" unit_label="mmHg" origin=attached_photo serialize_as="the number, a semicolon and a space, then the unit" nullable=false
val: 174; mmHg
